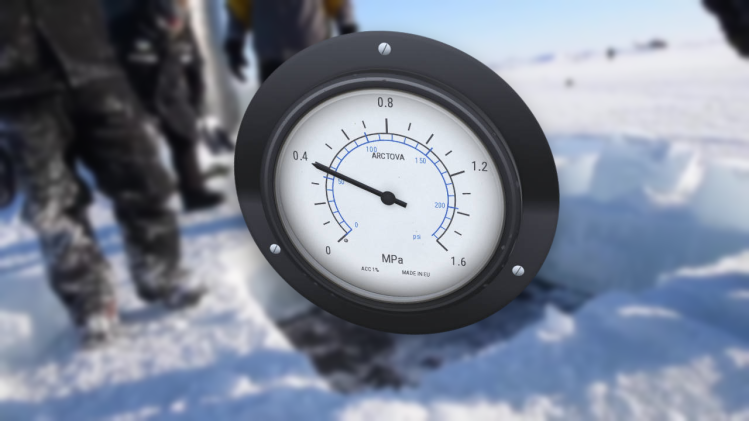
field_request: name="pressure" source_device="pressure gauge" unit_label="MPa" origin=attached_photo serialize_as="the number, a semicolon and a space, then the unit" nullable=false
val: 0.4; MPa
